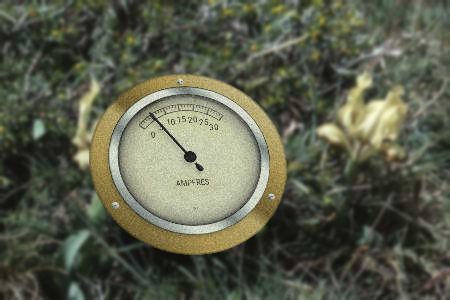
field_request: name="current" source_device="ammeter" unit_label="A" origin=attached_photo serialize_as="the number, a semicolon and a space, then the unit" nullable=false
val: 5; A
